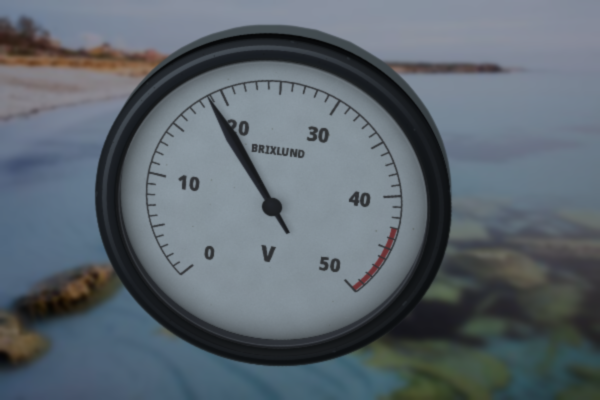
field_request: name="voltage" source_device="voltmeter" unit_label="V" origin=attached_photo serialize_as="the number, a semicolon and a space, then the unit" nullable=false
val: 19; V
